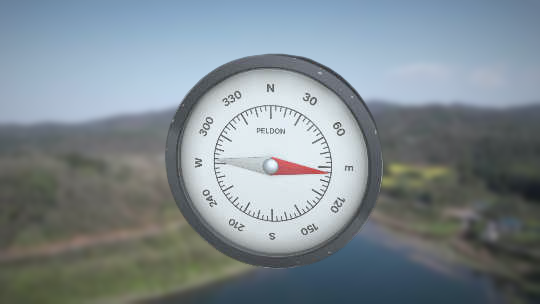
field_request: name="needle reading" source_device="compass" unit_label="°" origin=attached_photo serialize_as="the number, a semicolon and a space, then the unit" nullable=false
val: 95; °
